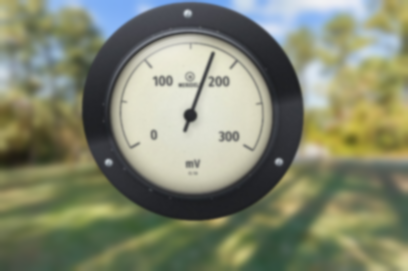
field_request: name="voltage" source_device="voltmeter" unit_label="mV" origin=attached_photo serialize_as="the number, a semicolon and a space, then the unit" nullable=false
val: 175; mV
